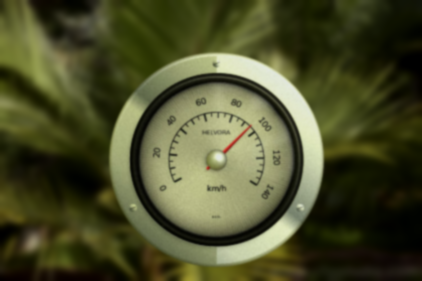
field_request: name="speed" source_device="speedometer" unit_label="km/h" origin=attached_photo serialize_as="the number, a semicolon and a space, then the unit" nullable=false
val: 95; km/h
